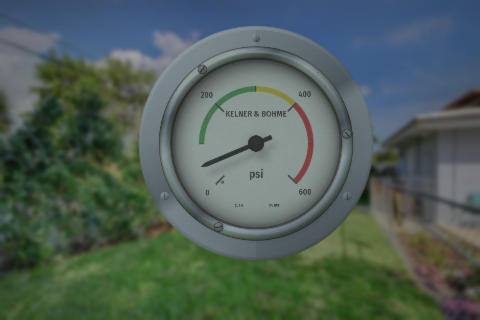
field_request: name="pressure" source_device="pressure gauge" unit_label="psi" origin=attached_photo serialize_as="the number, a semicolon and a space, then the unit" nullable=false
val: 50; psi
